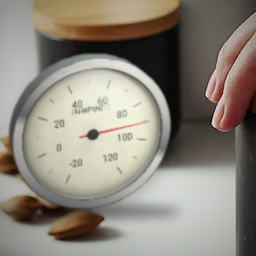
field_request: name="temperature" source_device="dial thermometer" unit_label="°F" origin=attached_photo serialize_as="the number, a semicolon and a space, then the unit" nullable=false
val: 90; °F
